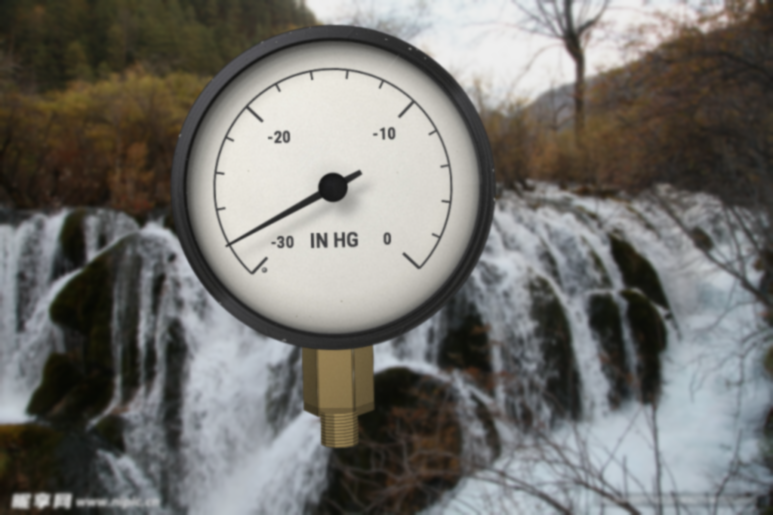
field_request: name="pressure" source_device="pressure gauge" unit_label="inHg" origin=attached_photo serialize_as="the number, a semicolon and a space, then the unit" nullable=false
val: -28; inHg
